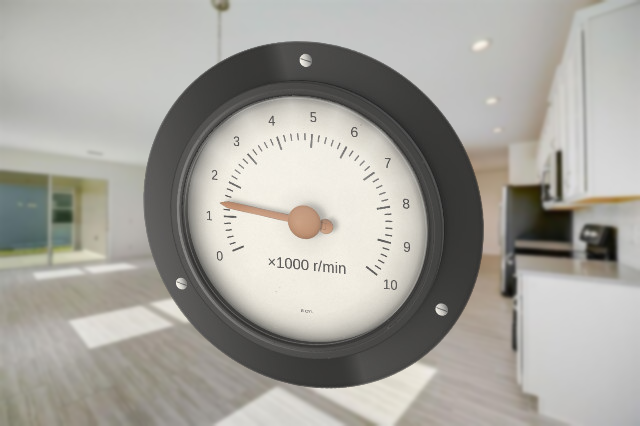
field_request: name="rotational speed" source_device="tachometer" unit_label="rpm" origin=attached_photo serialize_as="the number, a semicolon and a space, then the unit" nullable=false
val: 1400; rpm
